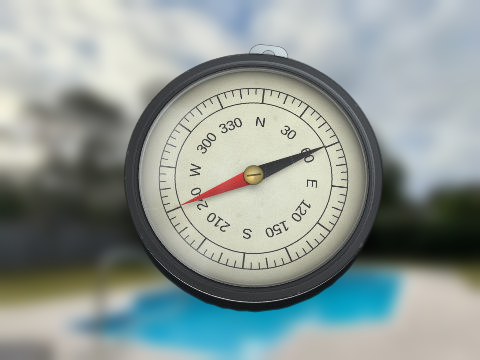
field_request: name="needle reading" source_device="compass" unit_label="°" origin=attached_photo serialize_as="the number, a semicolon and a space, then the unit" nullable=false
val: 240; °
